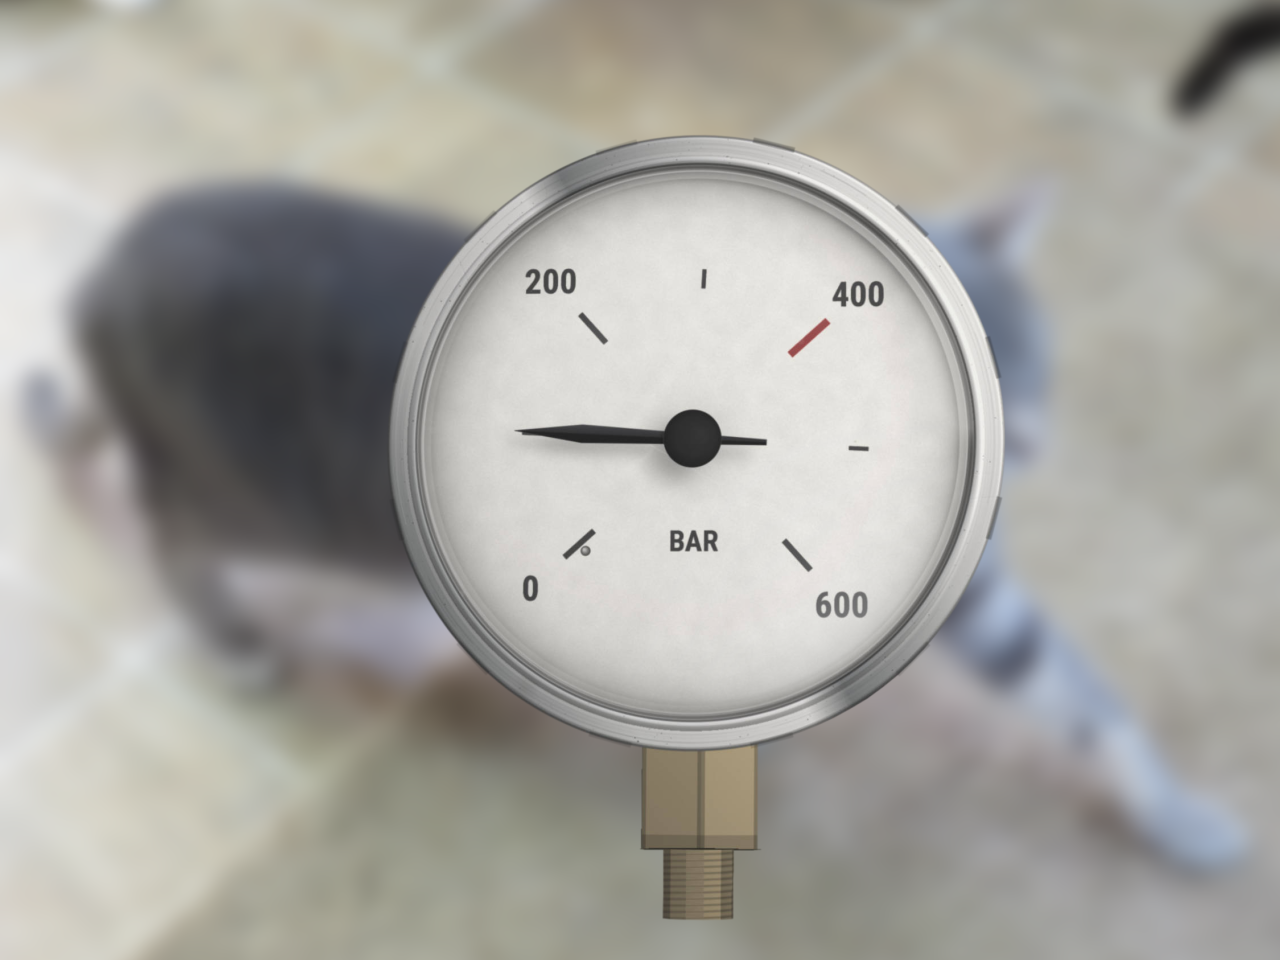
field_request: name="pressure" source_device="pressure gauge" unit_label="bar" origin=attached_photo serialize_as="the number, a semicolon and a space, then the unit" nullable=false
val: 100; bar
